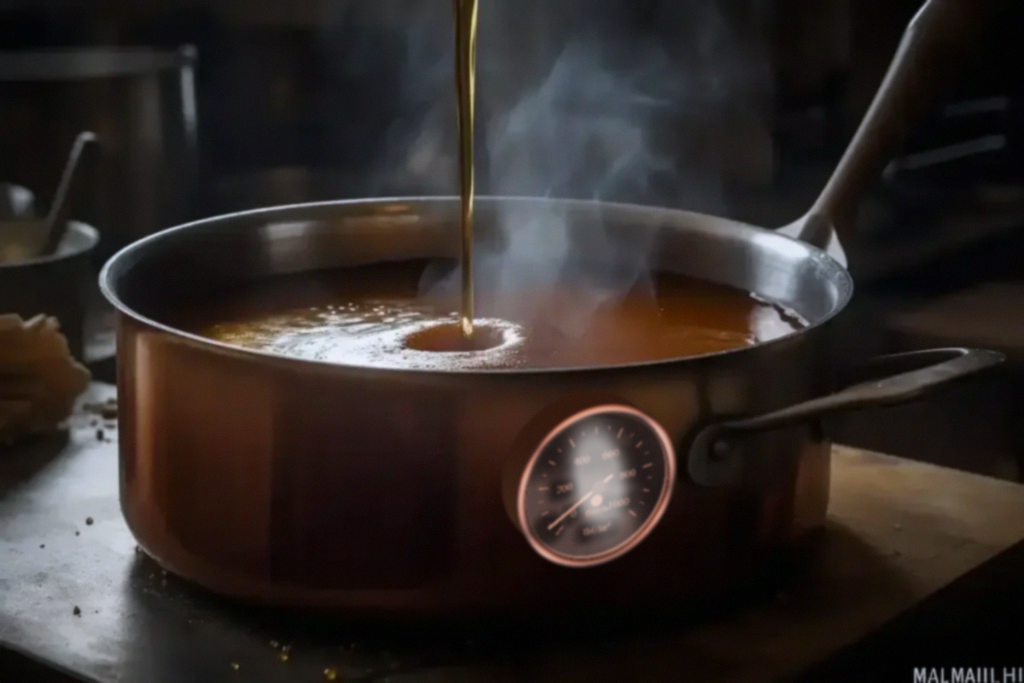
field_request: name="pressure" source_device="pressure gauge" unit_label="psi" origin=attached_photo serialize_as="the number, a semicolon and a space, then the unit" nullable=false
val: 50; psi
